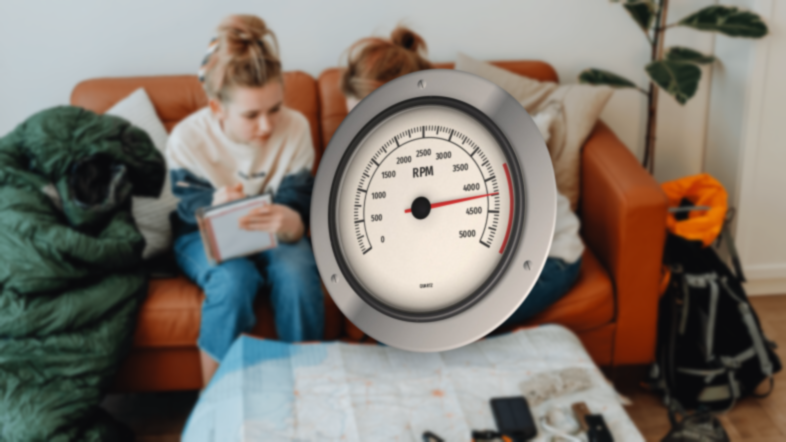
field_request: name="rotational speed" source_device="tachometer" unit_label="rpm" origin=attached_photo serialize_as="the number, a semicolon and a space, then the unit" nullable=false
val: 4250; rpm
